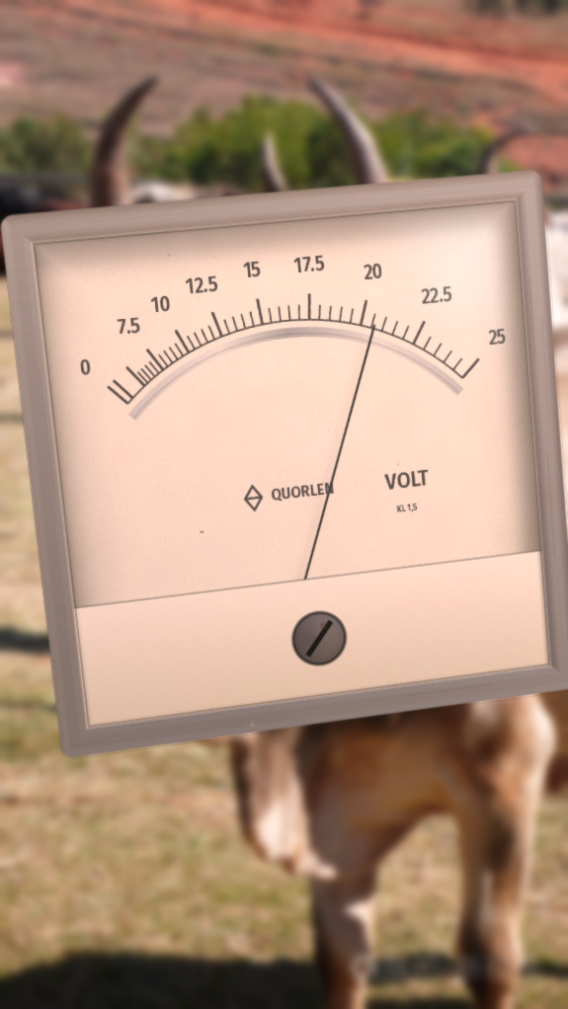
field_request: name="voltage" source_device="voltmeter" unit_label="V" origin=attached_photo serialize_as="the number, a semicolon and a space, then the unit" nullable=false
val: 20.5; V
